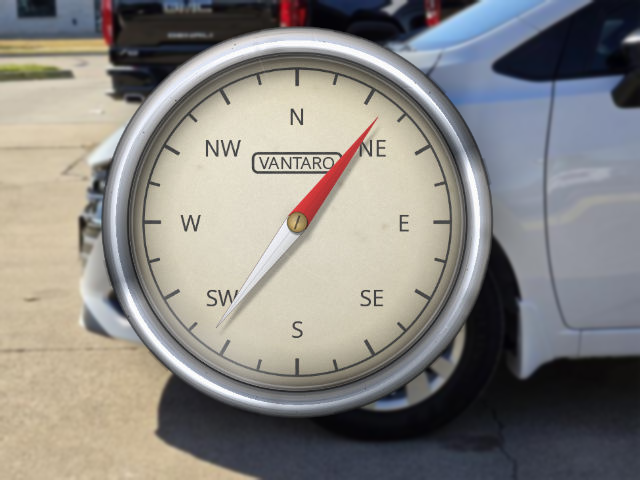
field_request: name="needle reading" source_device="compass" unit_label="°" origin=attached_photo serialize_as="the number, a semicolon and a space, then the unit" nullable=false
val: 37.5; °
